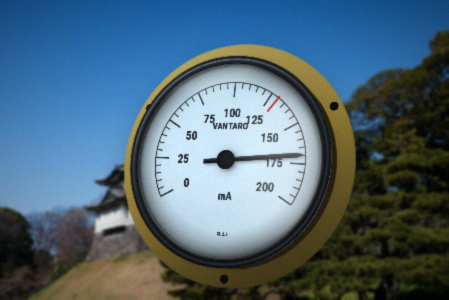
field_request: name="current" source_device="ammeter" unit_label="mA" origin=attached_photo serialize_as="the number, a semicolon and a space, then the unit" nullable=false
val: 170; mA
